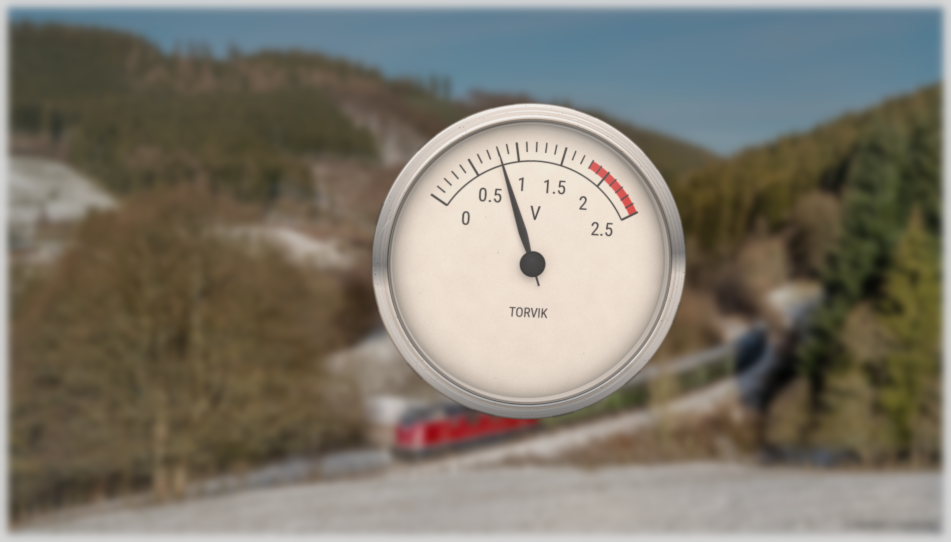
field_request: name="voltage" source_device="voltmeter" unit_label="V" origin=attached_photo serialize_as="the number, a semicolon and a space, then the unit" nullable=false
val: 0.8; V
